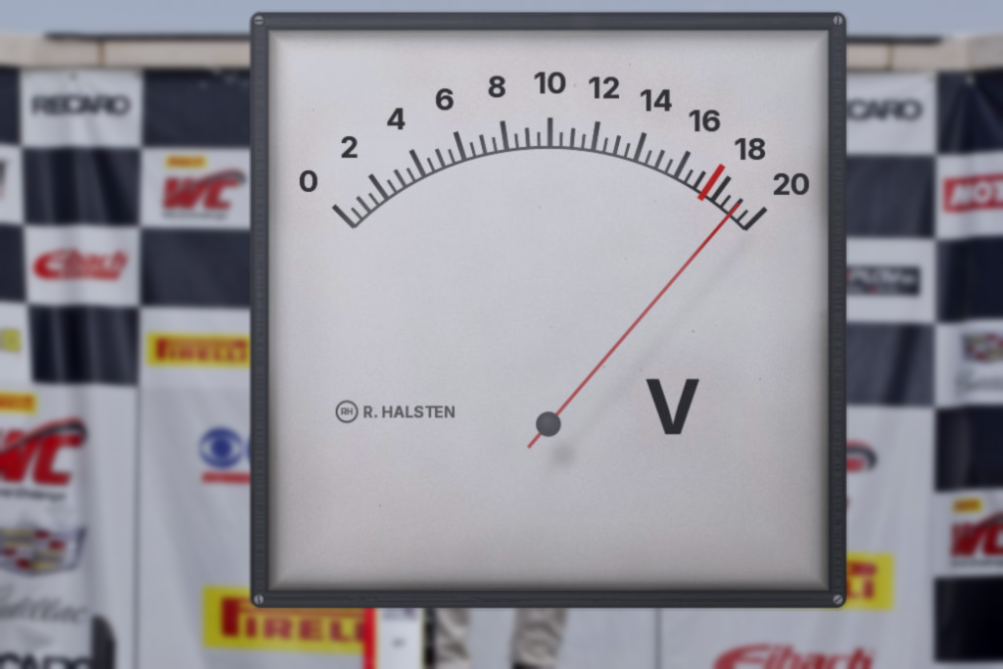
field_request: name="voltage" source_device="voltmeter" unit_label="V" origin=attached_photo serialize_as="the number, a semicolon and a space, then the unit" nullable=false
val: 19; V
